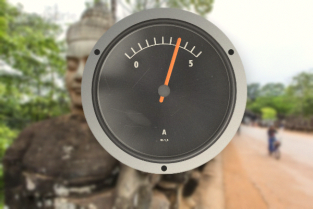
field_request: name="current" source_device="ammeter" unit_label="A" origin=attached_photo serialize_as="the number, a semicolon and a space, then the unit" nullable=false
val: 3.5; A
